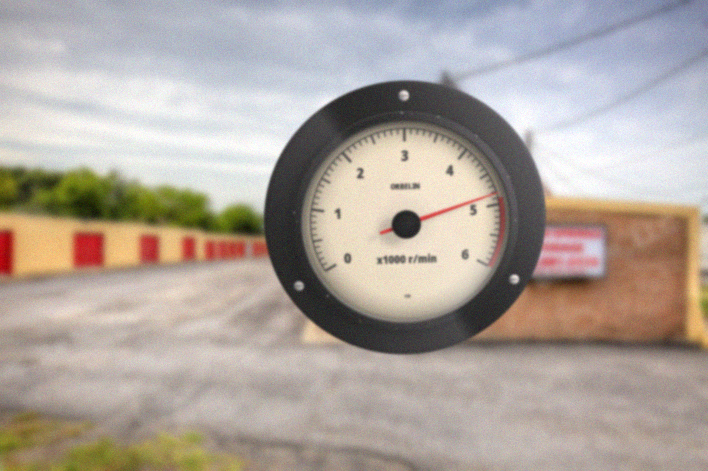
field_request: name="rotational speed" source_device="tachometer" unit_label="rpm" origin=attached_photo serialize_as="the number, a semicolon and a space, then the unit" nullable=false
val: 4800; rpm
